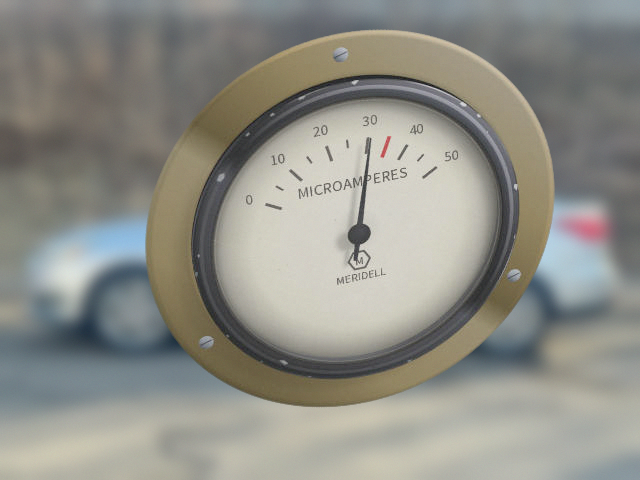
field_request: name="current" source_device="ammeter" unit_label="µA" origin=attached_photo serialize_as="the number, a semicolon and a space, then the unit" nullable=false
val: 30; µA
